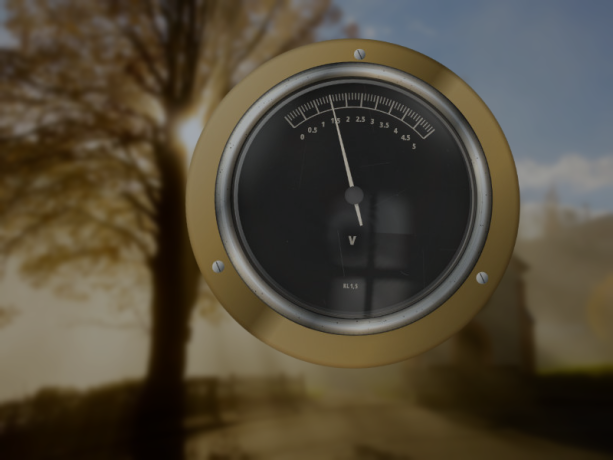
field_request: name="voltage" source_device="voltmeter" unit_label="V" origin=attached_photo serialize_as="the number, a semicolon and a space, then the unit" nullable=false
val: 1.5; V
